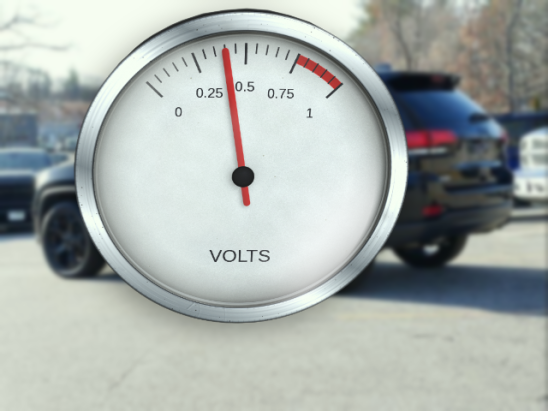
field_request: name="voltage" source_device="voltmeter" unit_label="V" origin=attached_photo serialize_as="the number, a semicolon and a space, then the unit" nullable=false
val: 0.4; V
